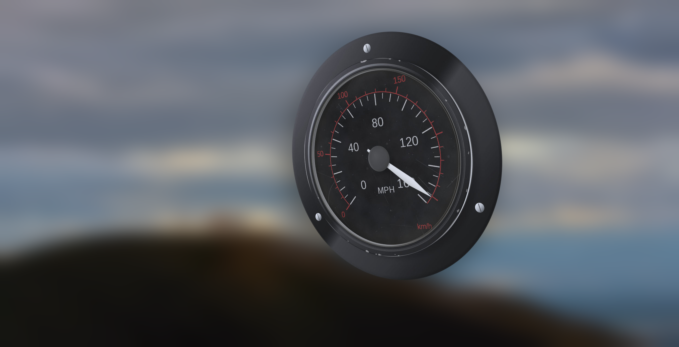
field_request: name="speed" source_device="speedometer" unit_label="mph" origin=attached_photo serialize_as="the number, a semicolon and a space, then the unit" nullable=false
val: 155; mph
